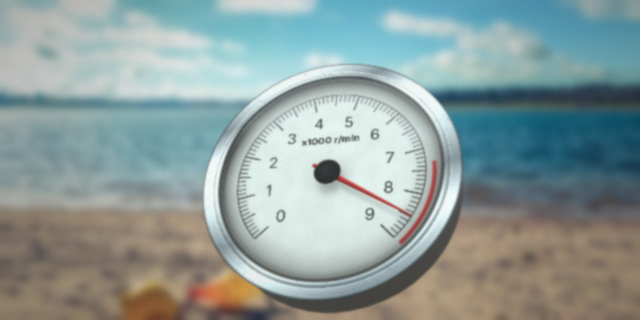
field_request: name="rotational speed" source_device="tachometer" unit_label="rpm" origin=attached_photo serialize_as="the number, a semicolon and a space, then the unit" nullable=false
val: 8500; rpm
